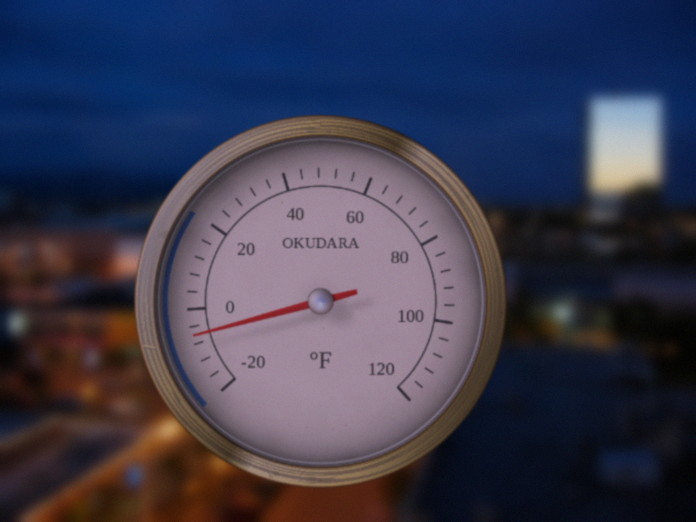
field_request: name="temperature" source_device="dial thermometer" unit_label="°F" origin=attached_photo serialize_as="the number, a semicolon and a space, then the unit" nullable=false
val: -6; °F
